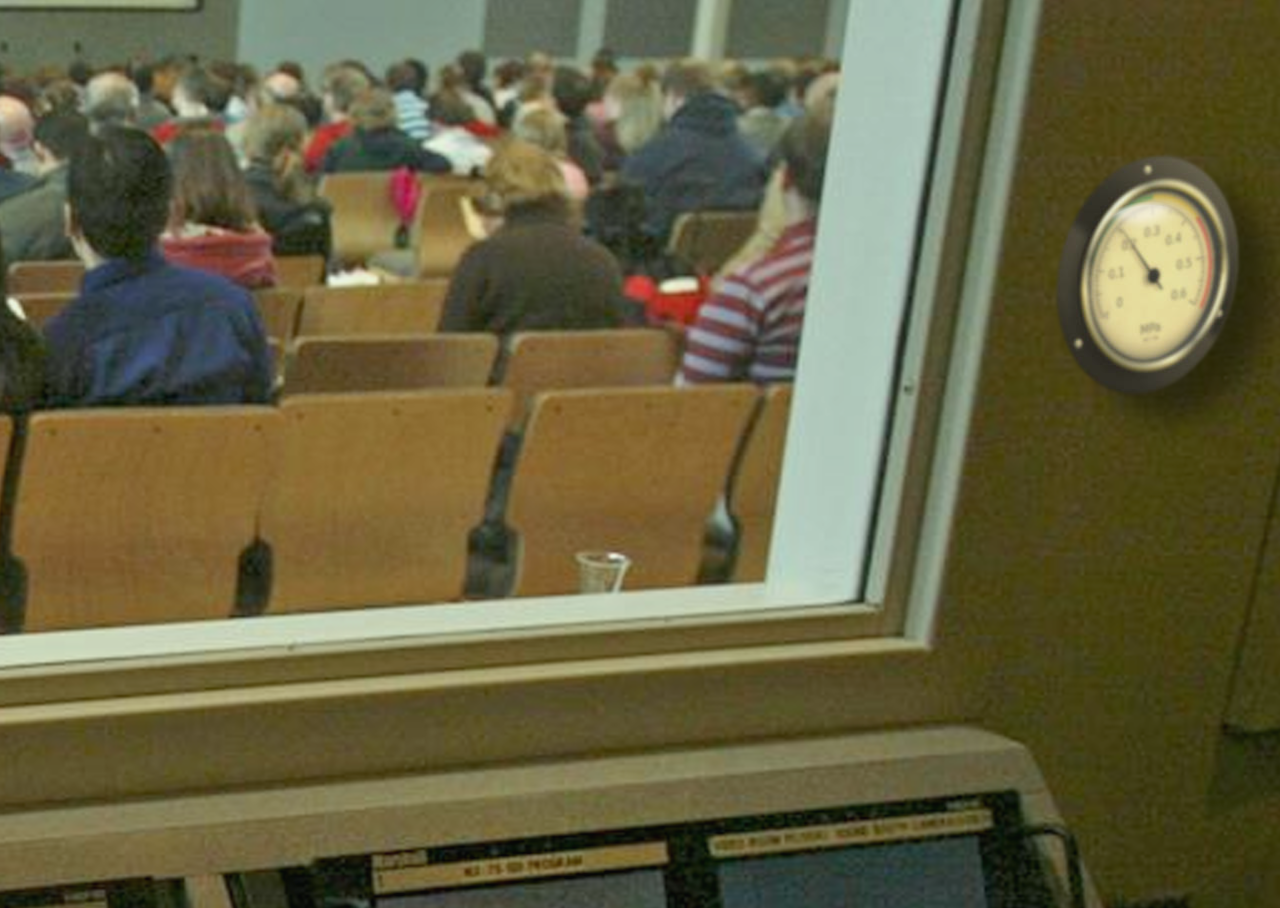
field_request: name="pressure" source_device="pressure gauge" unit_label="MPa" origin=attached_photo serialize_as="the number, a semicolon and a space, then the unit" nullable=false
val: 0.2; MPa
